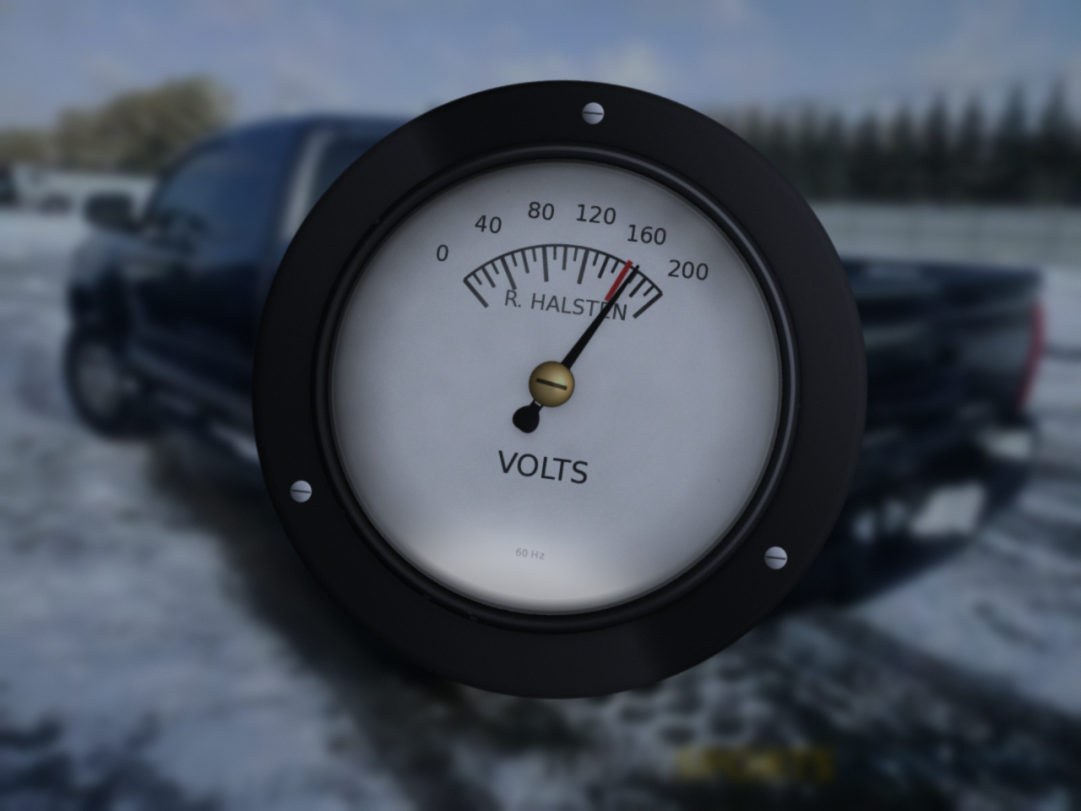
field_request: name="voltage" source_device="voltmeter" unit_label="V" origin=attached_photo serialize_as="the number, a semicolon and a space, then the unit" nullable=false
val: 170; V
